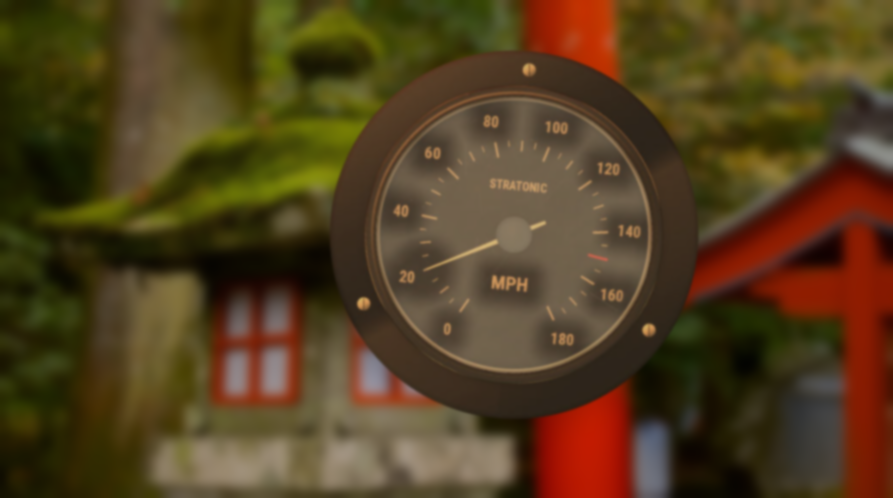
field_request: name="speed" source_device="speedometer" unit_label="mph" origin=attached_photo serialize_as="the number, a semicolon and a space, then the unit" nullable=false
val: 20; mph
